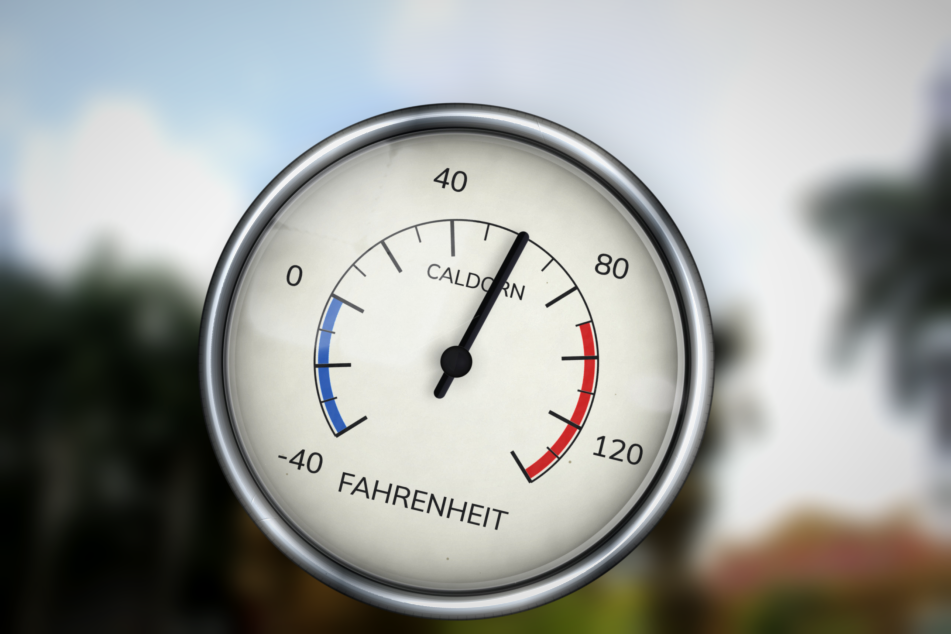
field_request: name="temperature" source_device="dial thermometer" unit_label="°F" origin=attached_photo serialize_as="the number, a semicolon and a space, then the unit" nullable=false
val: 60; °F
